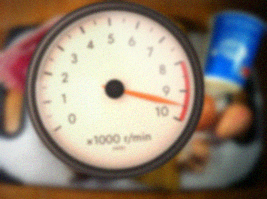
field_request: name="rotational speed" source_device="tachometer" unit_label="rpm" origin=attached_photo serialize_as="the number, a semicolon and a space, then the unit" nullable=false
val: 9500; rpm
